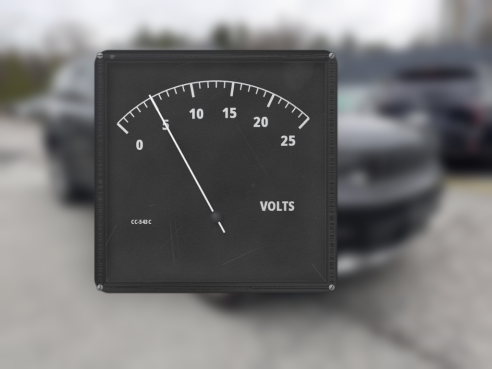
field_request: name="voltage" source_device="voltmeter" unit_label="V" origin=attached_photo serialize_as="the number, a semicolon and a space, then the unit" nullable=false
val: 5; V
